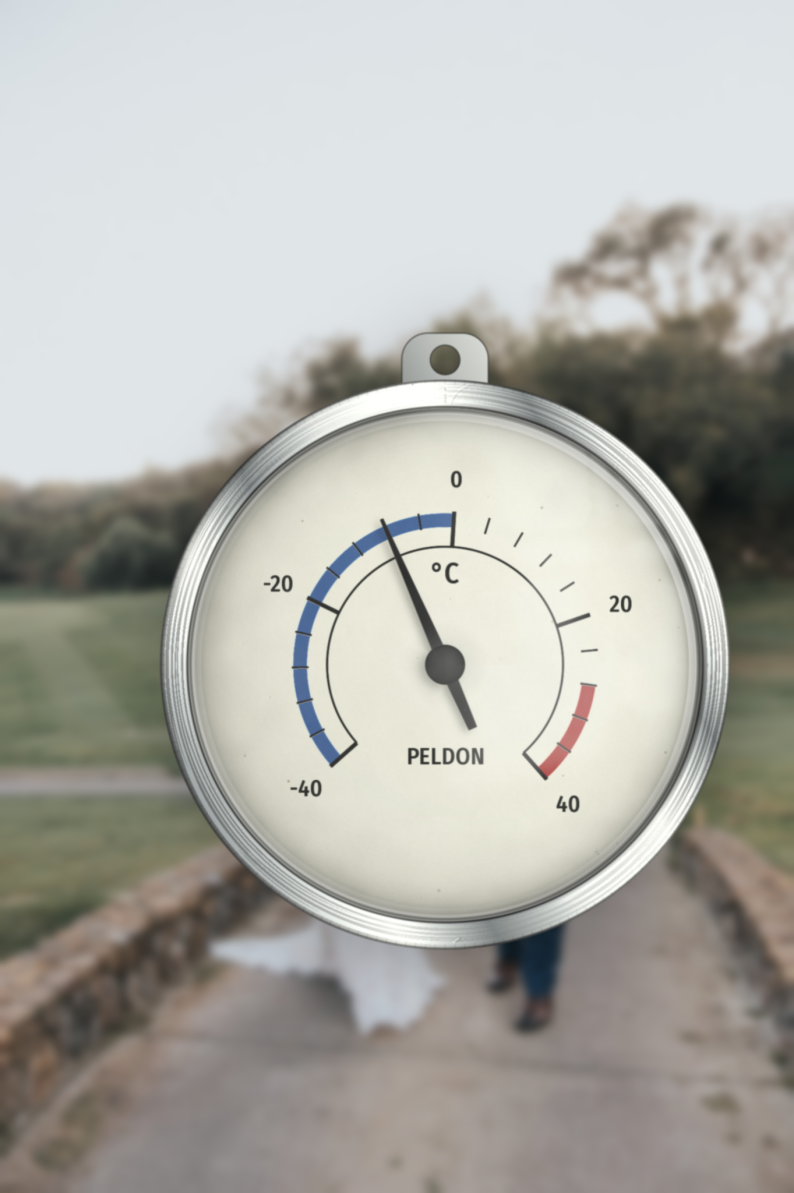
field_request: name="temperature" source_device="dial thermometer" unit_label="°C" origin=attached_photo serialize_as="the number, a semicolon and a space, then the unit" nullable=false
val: -8; °C
